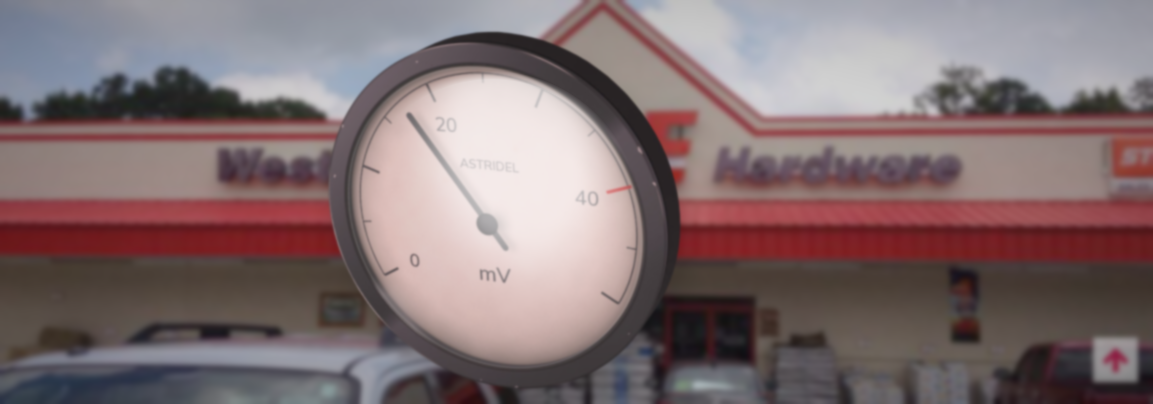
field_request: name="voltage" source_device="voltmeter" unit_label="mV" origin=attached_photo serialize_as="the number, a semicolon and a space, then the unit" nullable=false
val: 17.5; mV
